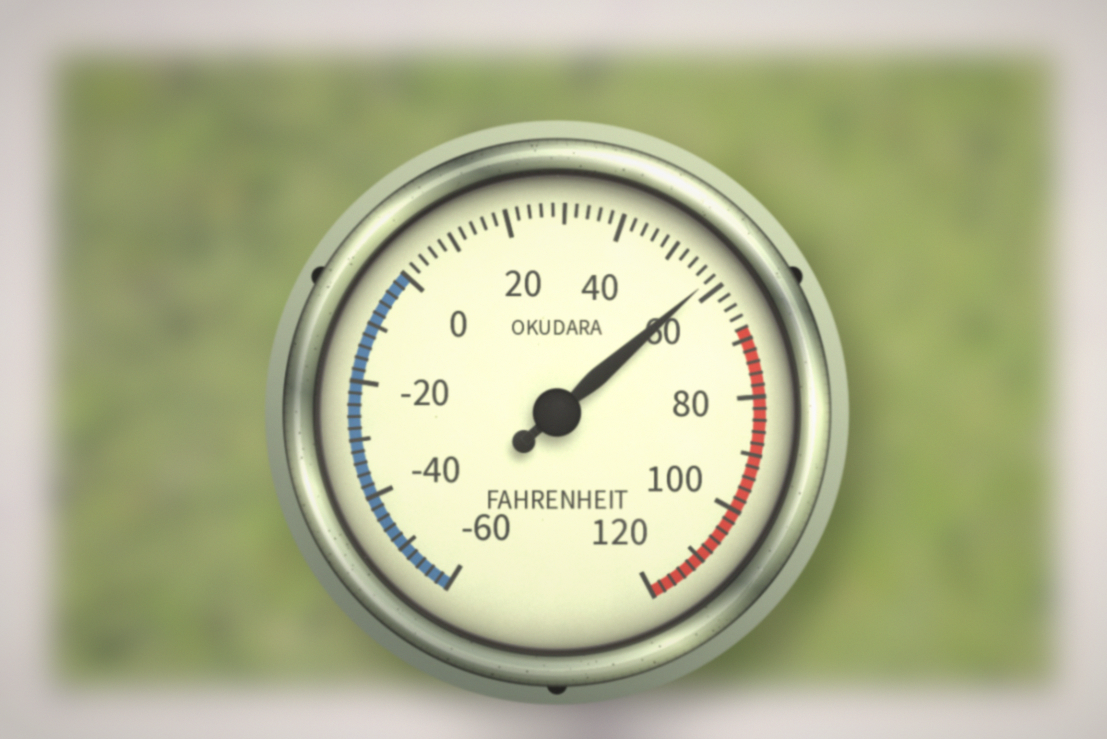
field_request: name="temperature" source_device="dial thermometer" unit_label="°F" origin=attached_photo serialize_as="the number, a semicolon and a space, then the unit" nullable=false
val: 58; °F
